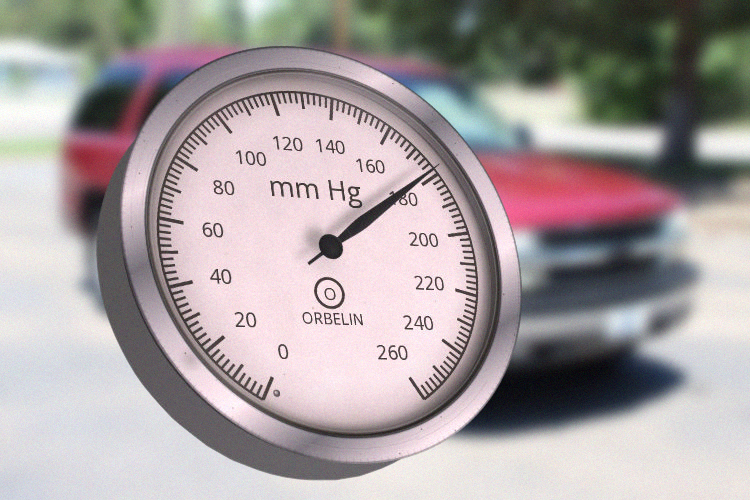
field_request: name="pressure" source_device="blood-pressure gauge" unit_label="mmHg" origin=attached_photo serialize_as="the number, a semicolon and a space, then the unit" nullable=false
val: 178; mmHg
